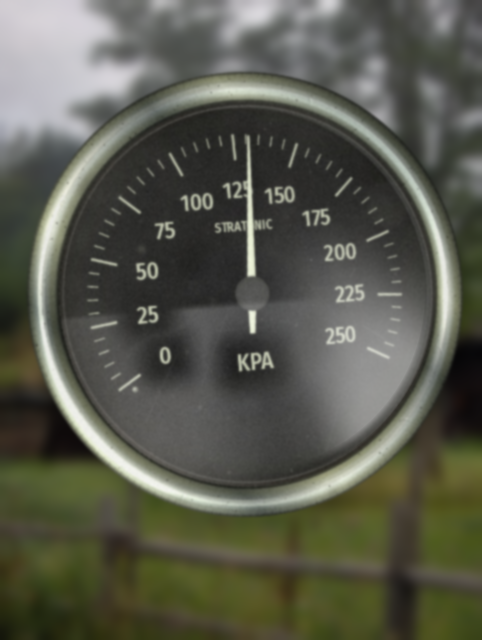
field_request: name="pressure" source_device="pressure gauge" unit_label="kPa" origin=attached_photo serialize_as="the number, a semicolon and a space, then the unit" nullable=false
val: 130; kPa
